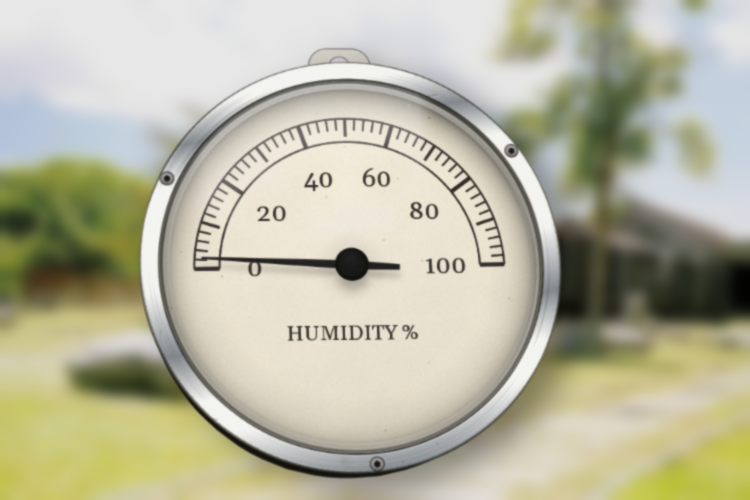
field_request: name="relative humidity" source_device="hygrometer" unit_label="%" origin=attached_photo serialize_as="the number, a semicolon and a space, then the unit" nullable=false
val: 2; %
